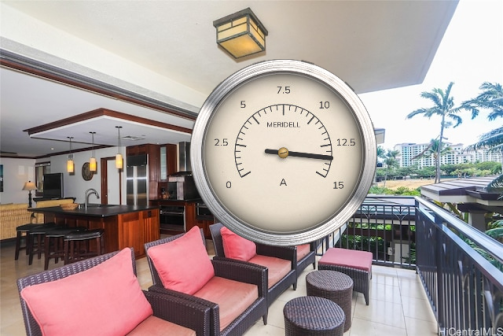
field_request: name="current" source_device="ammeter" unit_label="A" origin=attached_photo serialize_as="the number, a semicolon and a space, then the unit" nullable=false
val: 13.5; A
